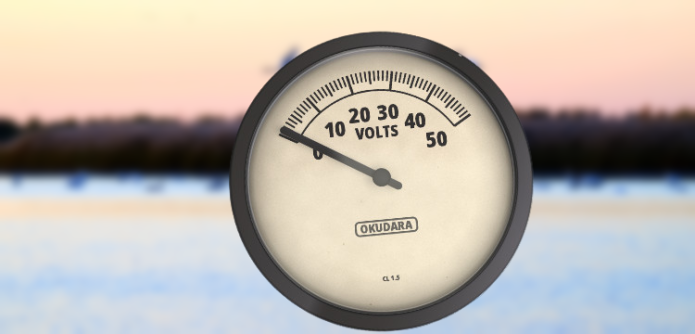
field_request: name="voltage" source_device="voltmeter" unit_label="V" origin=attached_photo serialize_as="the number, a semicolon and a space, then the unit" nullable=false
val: 1; V
